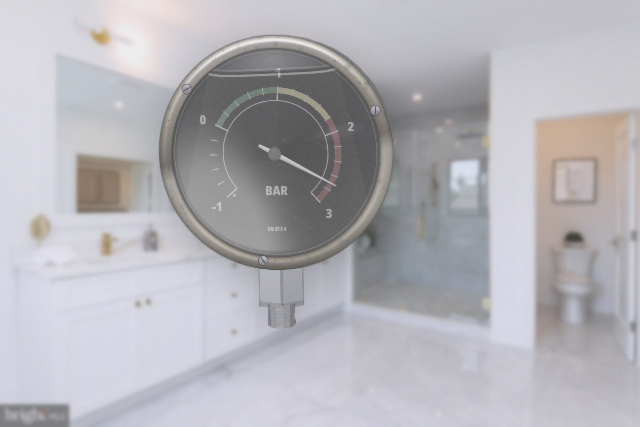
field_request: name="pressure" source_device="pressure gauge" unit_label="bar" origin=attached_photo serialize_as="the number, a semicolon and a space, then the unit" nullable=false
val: 2.7; bar
